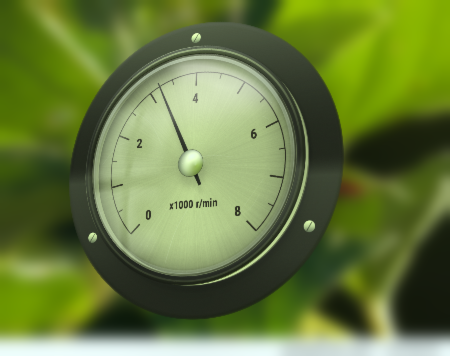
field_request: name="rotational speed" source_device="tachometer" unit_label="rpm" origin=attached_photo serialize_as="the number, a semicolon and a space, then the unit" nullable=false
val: 3250; rpm
